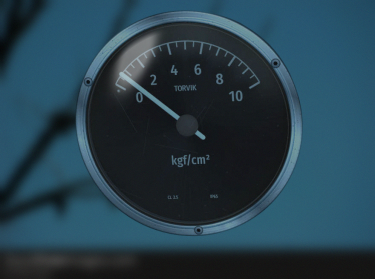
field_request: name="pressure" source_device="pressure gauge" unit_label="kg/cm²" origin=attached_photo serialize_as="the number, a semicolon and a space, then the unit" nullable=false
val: 0.75; kg/cm²
